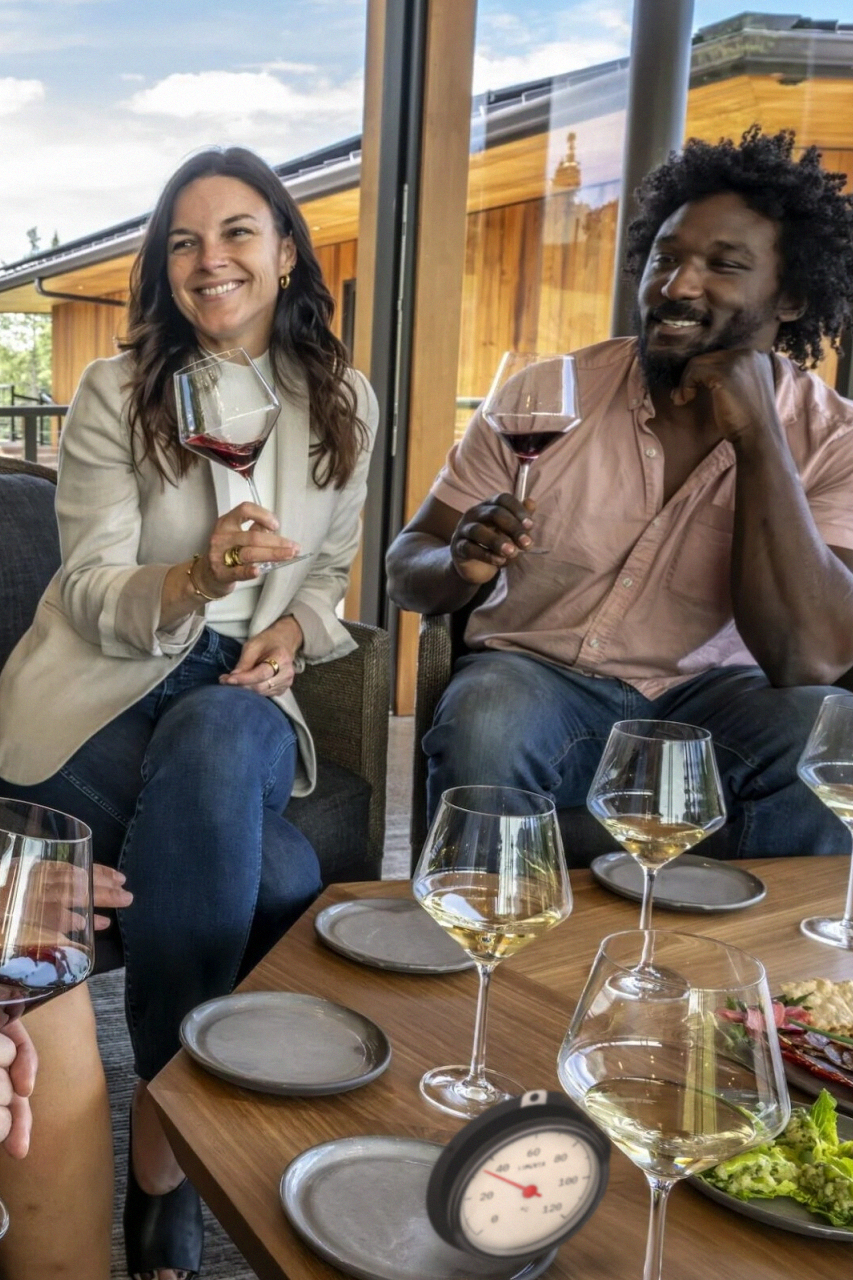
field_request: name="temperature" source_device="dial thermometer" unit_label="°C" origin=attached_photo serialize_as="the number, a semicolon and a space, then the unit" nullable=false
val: 35; °C
